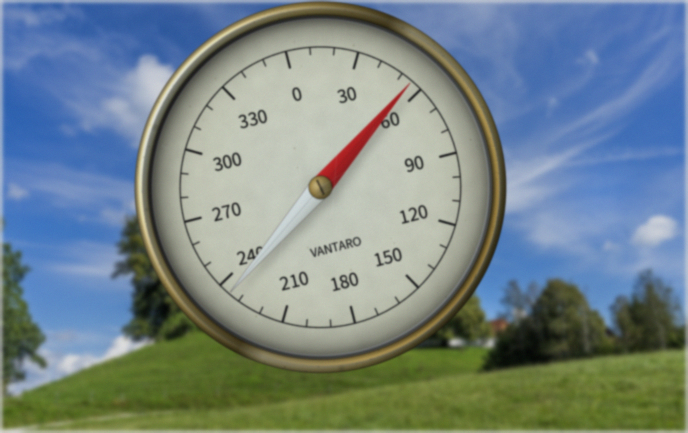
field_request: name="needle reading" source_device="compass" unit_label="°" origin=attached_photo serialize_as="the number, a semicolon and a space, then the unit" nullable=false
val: 55; °
